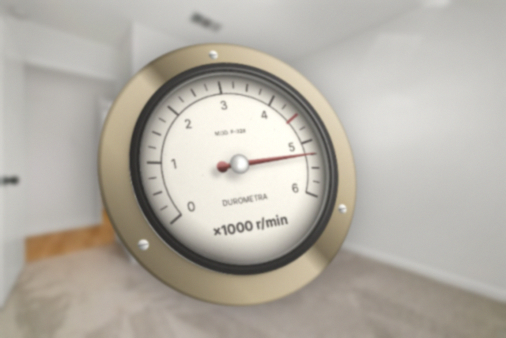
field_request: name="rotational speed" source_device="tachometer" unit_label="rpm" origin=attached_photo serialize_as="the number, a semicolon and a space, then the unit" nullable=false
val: 5250; rpm
